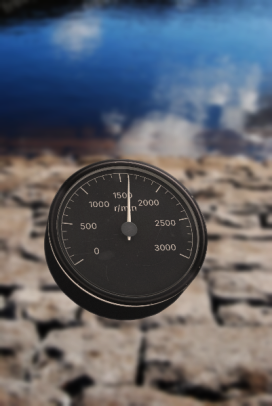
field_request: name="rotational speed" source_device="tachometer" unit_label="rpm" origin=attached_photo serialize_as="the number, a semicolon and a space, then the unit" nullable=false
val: 1600; rpm
